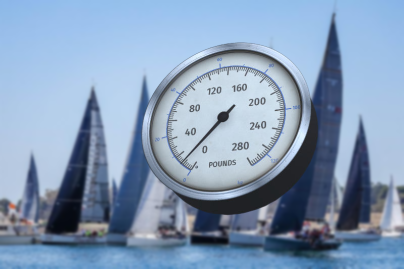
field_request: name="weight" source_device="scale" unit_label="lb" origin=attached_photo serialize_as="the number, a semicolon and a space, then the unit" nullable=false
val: 10; lb
